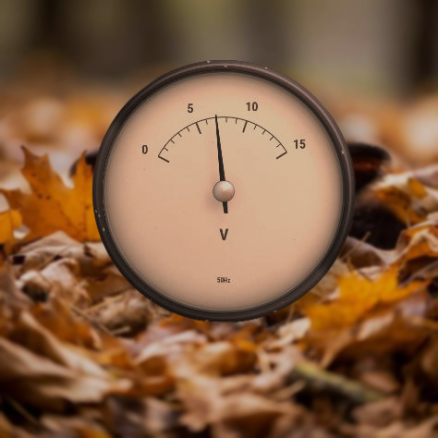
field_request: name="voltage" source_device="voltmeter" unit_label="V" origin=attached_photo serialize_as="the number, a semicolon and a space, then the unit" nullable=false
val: 7; V
